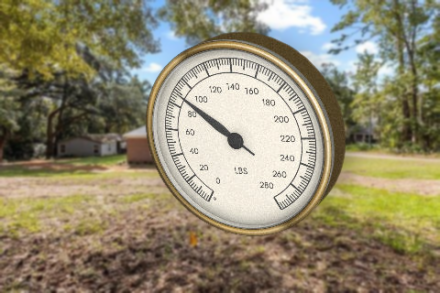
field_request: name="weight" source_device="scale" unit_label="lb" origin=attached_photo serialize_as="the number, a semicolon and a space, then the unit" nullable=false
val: 90; lb
